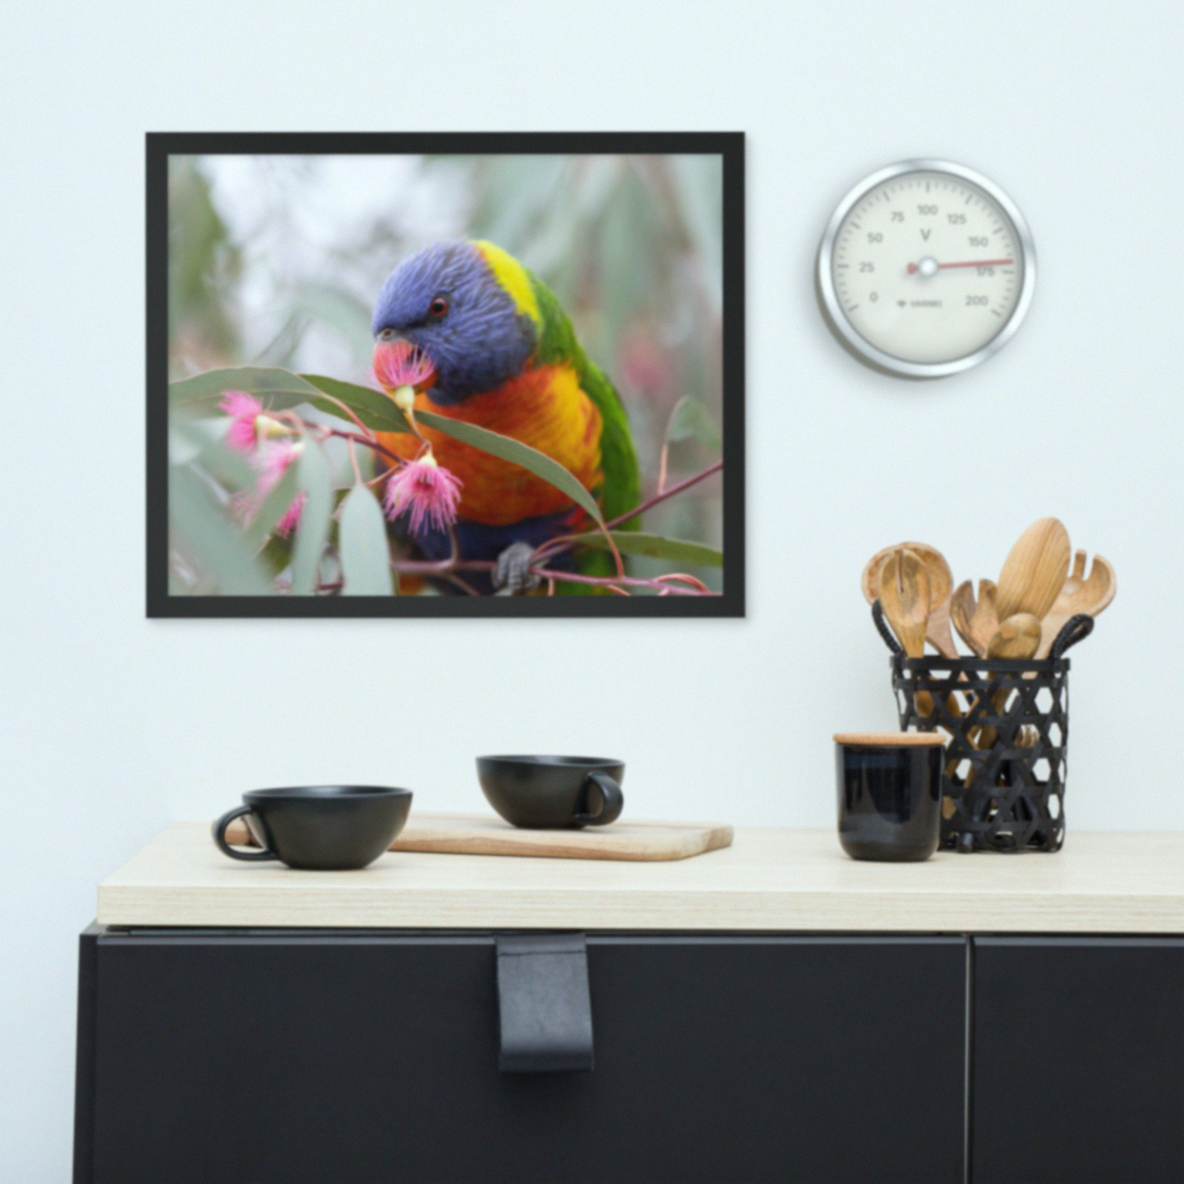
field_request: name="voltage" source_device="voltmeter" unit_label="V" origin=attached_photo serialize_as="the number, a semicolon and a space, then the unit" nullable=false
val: 170; V
